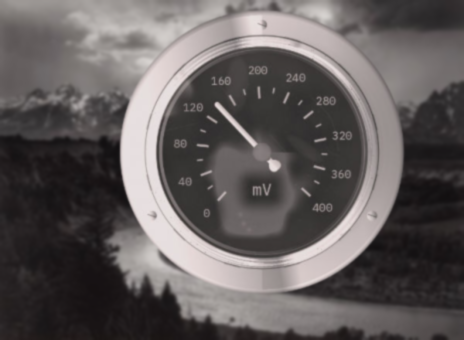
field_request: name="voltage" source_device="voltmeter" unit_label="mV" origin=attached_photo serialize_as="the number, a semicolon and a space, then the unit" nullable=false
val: 140; mV
